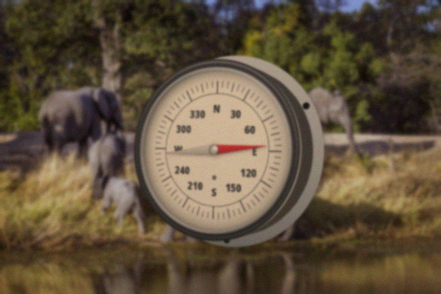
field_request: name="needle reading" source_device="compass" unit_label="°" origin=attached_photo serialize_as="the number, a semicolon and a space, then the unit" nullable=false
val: 85; °
